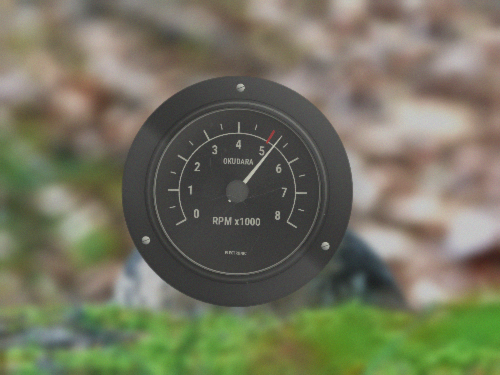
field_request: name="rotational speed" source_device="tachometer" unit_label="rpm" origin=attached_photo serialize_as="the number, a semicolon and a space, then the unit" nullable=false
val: 5250; rpm
